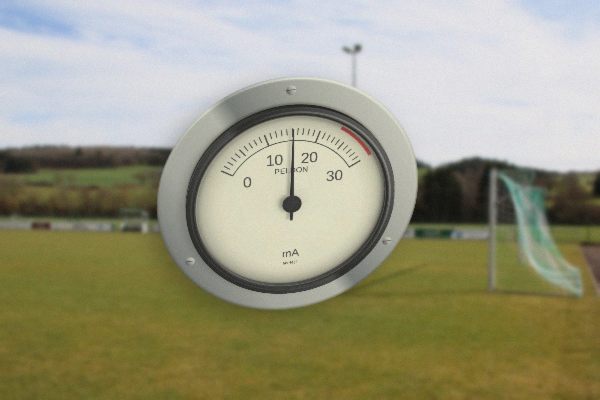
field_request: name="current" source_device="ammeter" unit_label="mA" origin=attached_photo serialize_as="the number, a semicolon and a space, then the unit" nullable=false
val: 15; mA
